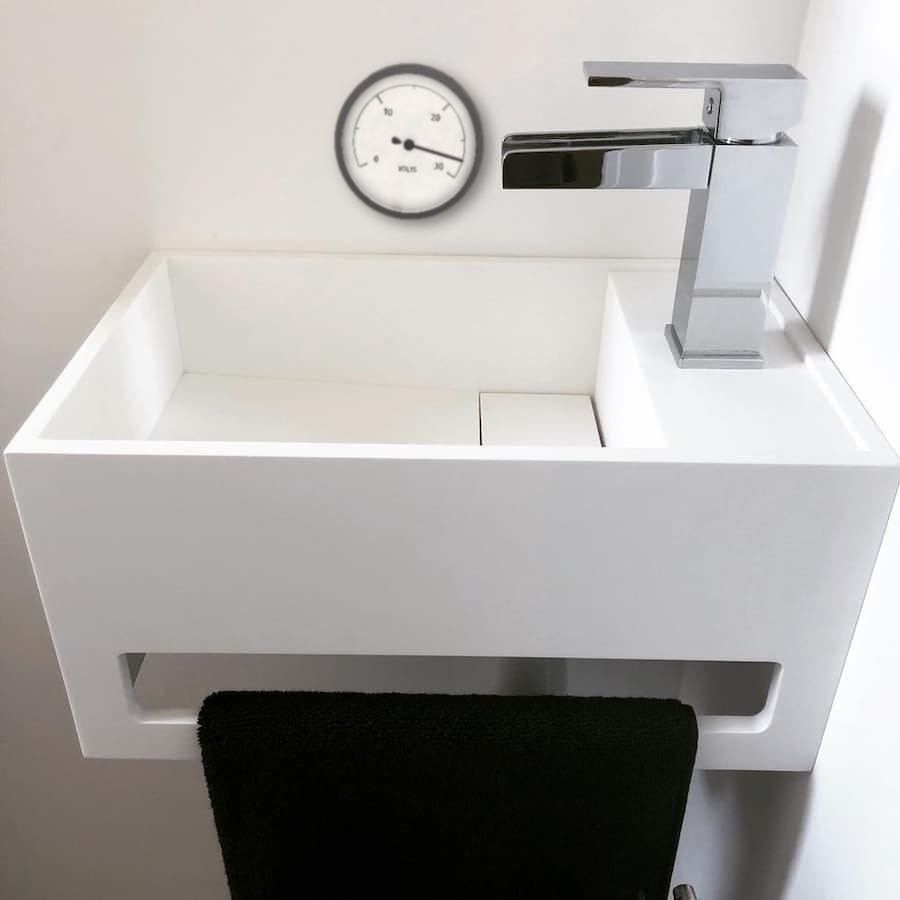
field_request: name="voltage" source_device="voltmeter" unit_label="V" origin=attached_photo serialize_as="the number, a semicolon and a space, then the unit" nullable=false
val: 27.5; V
